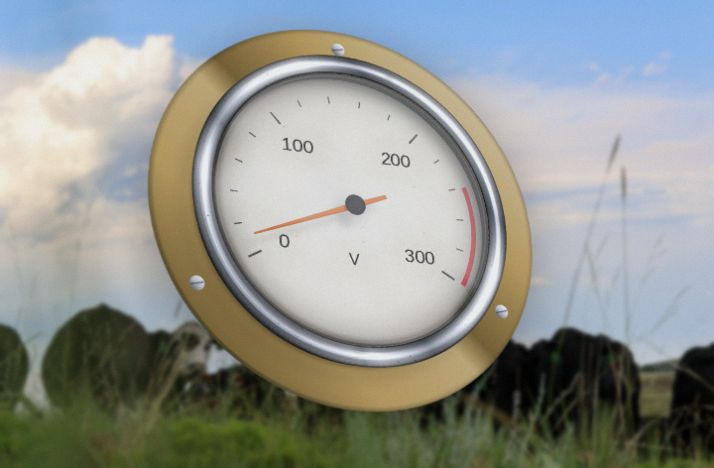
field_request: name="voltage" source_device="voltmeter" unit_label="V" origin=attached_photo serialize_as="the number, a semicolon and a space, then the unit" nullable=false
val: 10; V
